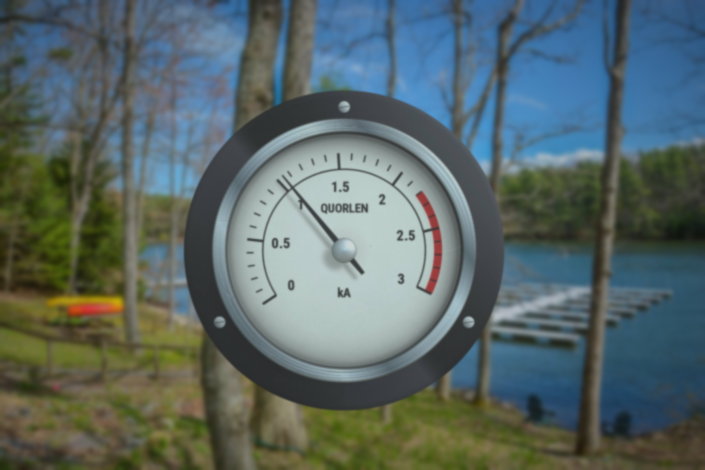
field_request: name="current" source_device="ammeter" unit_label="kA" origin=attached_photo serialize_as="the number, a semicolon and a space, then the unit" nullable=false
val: 1.05; kA
